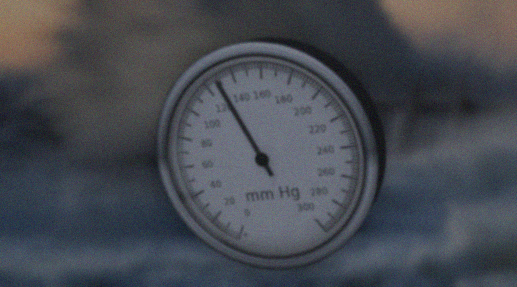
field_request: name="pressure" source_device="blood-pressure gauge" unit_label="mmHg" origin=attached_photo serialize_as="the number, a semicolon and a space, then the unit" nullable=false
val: 130; mmHg
